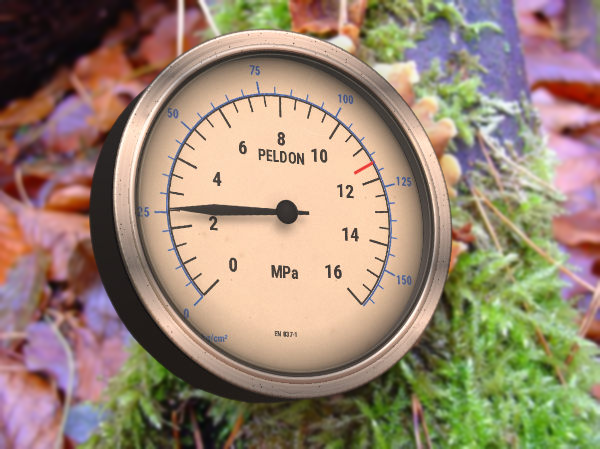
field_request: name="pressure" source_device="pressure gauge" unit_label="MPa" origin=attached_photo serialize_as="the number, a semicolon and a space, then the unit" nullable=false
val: 2.5; MPa
